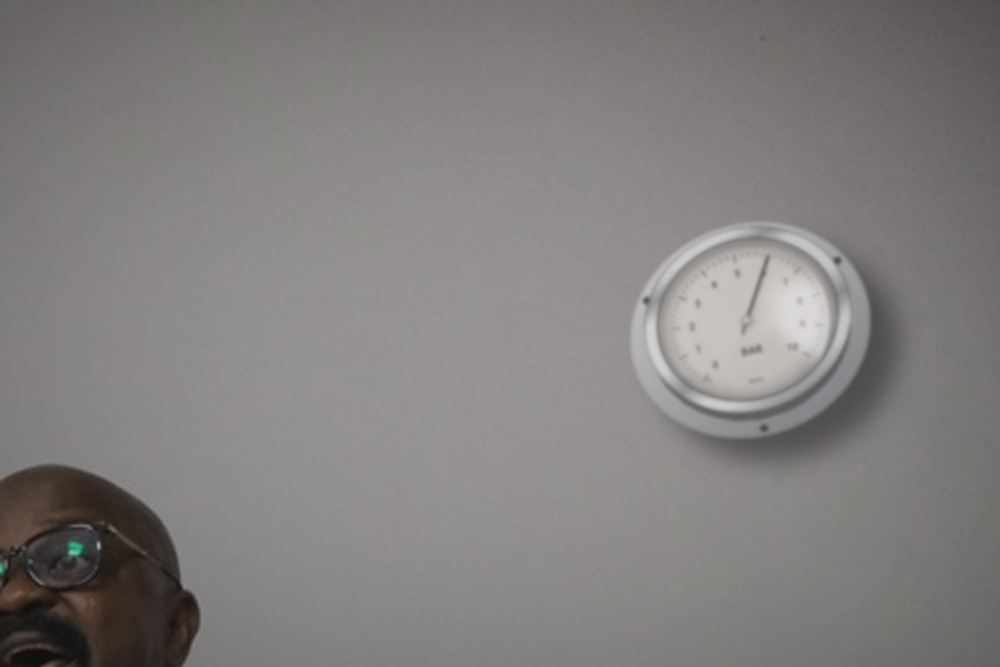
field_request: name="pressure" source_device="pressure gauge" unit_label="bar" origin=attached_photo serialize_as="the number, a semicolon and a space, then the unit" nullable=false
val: 6; bar
